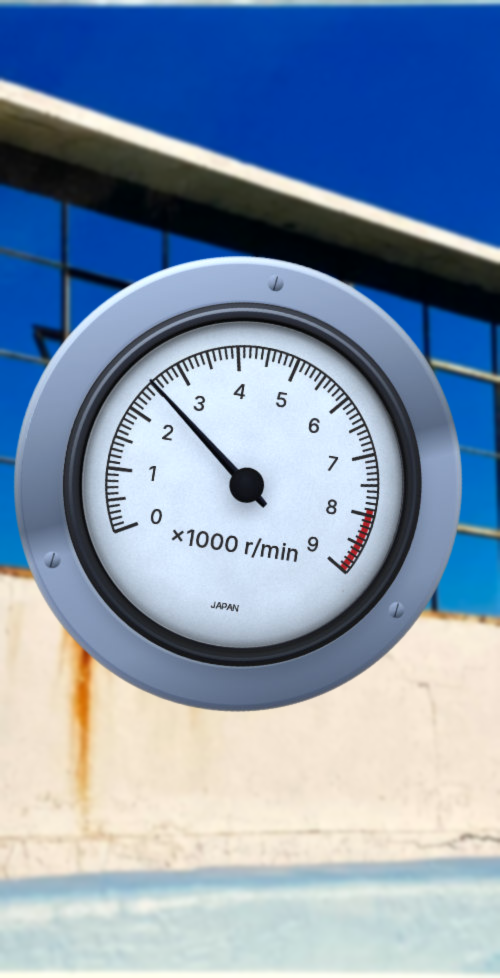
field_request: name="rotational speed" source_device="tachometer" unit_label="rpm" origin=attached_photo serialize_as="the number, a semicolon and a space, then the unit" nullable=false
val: 2500; rpm
